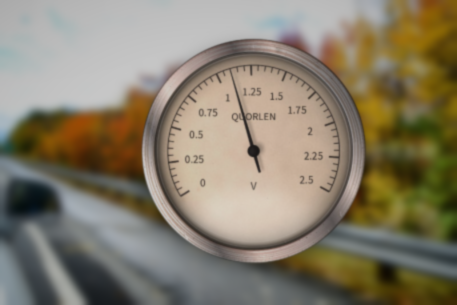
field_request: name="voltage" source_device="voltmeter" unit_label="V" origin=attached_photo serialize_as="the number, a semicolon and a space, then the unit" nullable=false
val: 1.1; V
